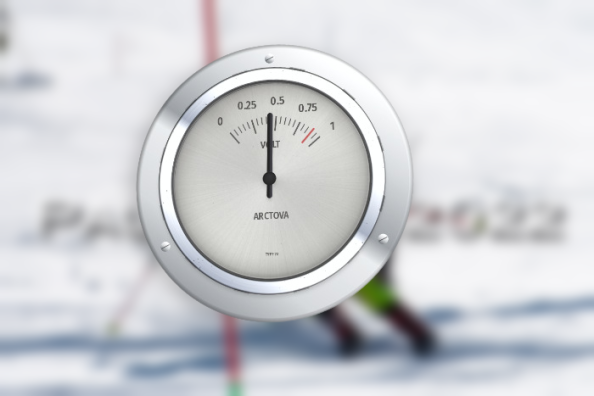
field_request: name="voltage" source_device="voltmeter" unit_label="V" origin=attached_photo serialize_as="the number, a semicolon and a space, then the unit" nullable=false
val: 0.45; V
